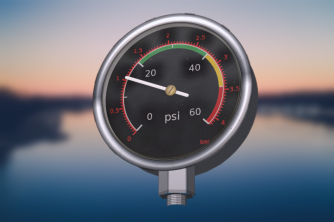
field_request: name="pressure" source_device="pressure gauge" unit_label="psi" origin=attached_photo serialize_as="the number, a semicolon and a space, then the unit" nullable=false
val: 15; psi
